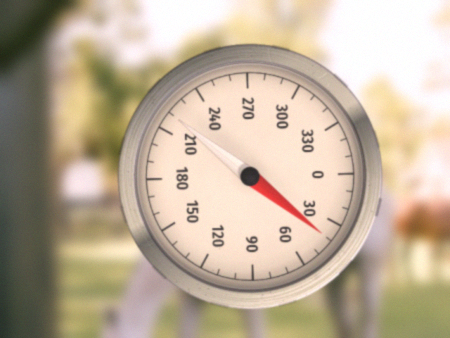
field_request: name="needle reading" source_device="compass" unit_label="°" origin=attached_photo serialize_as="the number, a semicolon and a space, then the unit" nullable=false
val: 40; °
